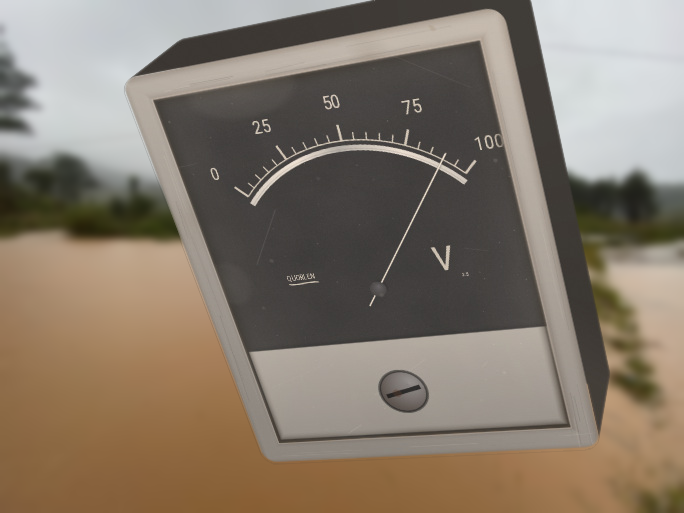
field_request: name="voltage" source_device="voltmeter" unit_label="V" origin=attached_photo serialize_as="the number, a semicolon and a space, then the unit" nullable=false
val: 90; V
